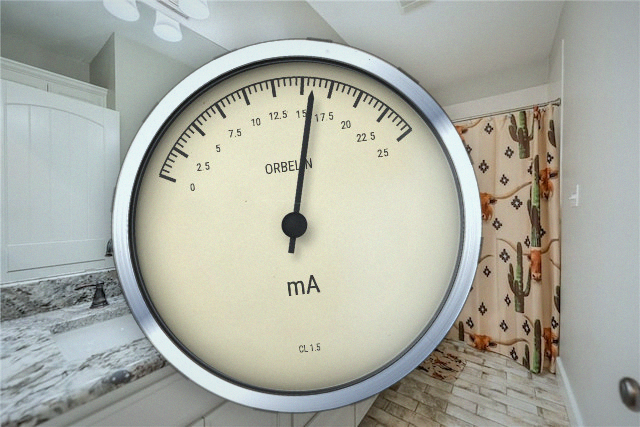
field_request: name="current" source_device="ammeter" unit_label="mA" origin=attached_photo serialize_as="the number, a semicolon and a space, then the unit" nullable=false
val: 16; mA
